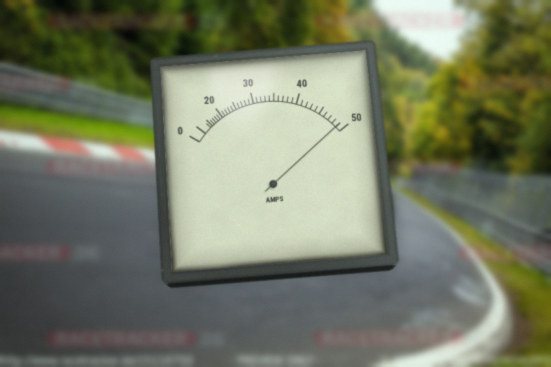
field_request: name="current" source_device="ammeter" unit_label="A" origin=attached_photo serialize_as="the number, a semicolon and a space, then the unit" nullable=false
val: 49; A
